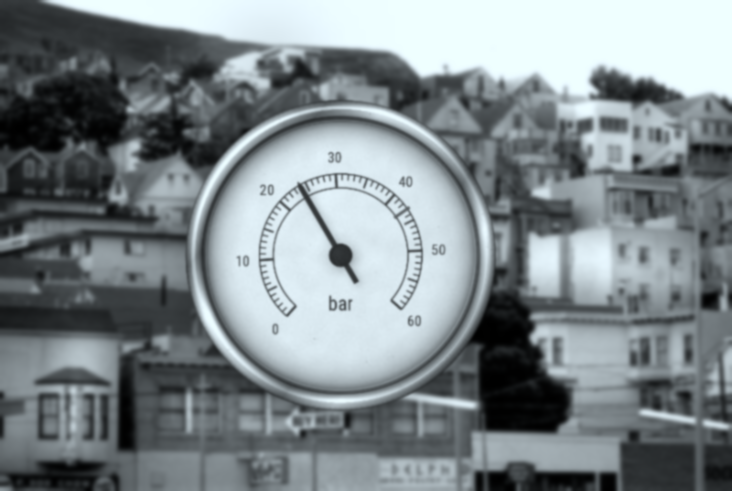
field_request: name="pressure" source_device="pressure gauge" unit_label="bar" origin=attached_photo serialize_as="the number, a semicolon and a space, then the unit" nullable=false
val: 24; bar
